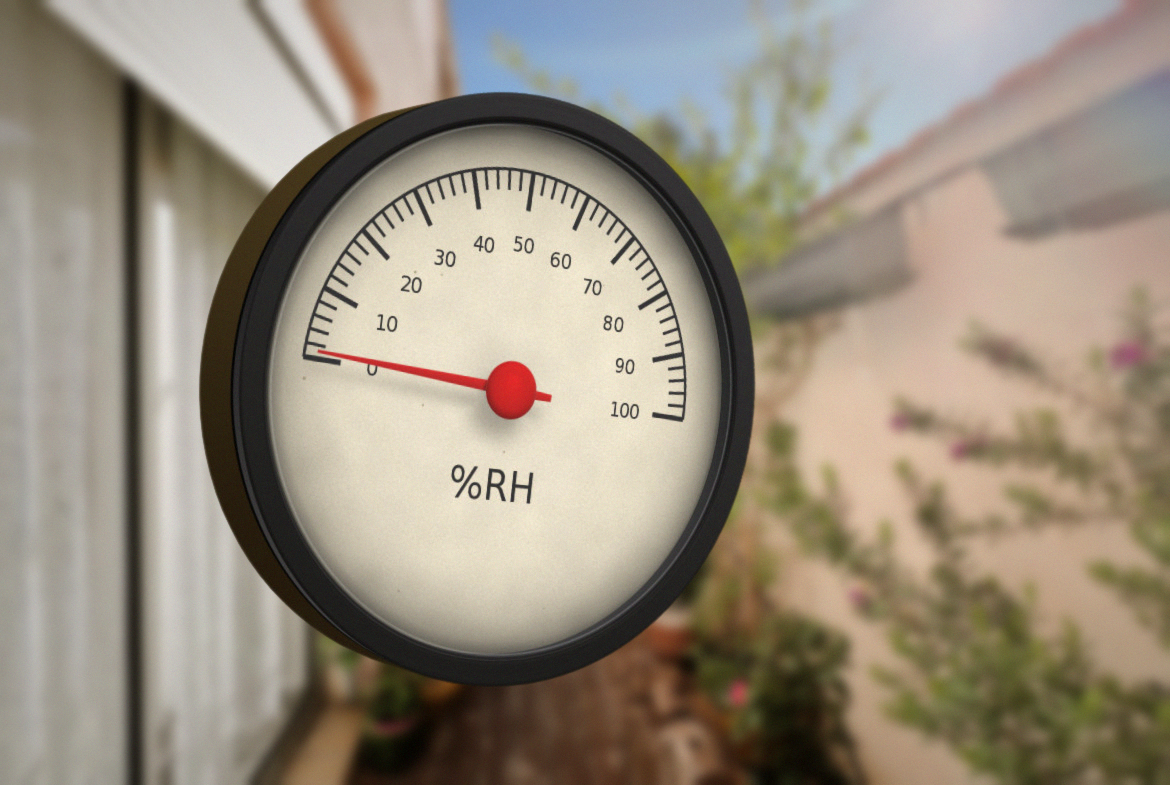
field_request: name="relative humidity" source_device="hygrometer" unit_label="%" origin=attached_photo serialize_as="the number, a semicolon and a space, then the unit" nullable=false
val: 1; %
